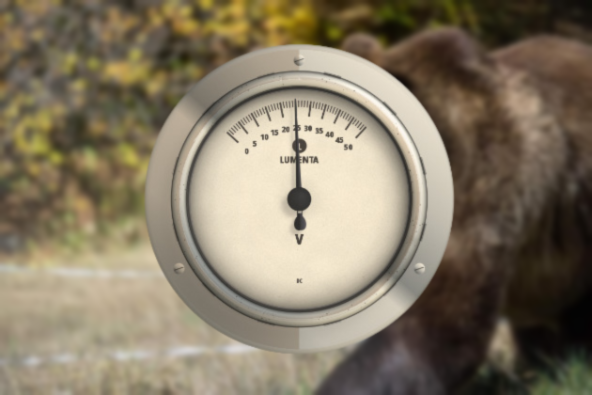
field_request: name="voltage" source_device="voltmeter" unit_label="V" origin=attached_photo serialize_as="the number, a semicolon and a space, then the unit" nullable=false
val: 25; V
